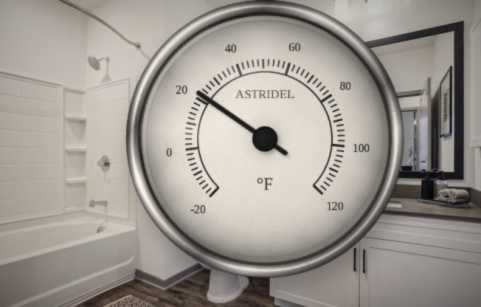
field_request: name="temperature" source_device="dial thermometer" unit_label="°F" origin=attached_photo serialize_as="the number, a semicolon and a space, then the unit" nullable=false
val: 22; °F
